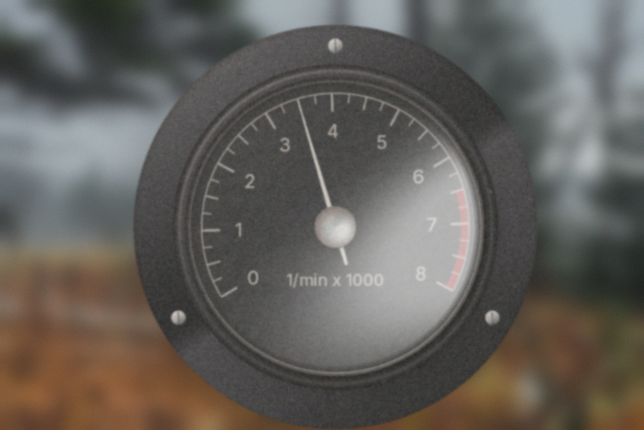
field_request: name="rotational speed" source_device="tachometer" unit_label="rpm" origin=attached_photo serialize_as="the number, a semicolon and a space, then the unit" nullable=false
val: 3500; rpm
